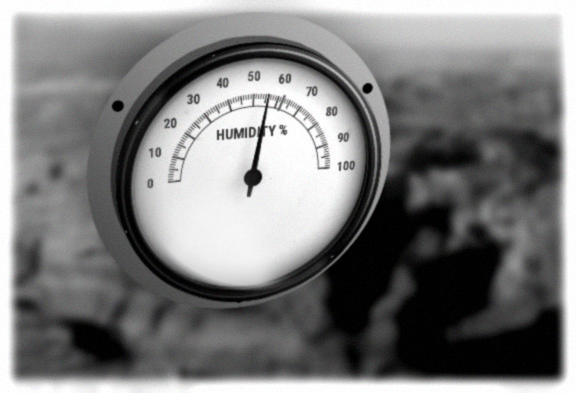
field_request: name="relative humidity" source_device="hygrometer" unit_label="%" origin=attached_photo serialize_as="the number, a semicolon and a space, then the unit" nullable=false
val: 55; %
